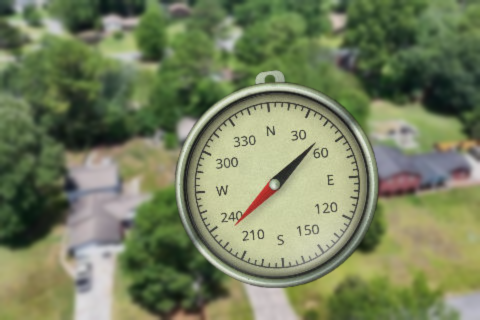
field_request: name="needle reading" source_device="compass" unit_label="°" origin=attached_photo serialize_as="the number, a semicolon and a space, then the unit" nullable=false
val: 230; °
